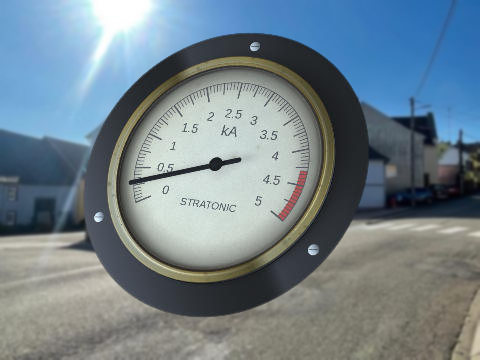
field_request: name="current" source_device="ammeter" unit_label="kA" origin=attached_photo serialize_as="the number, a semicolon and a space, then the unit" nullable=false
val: 0.25; kA
